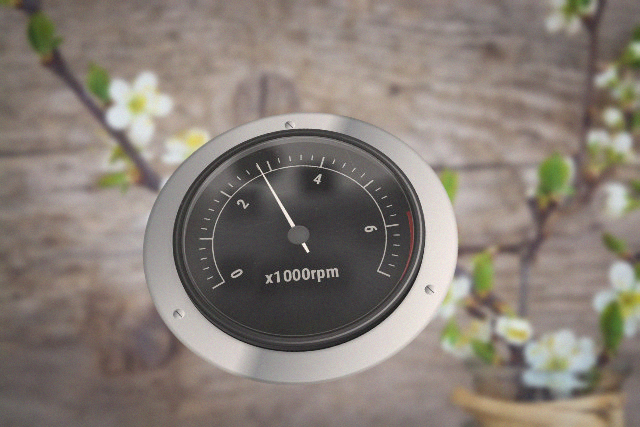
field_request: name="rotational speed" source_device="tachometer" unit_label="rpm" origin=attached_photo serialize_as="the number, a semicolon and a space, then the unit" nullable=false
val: 2800; rpm
